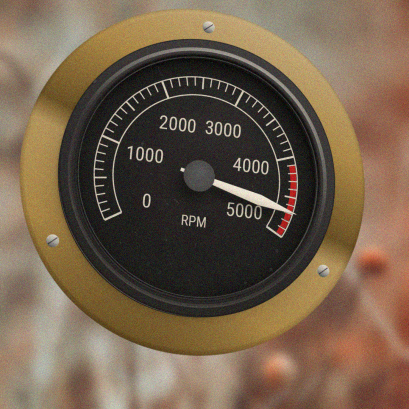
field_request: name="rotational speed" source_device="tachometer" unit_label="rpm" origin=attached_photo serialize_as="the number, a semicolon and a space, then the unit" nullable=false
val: 4700; rpm
